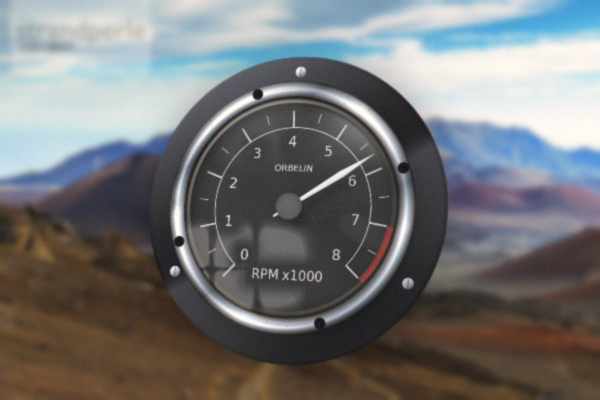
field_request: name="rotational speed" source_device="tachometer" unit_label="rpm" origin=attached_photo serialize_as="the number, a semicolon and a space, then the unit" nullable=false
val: 5750; rpm
